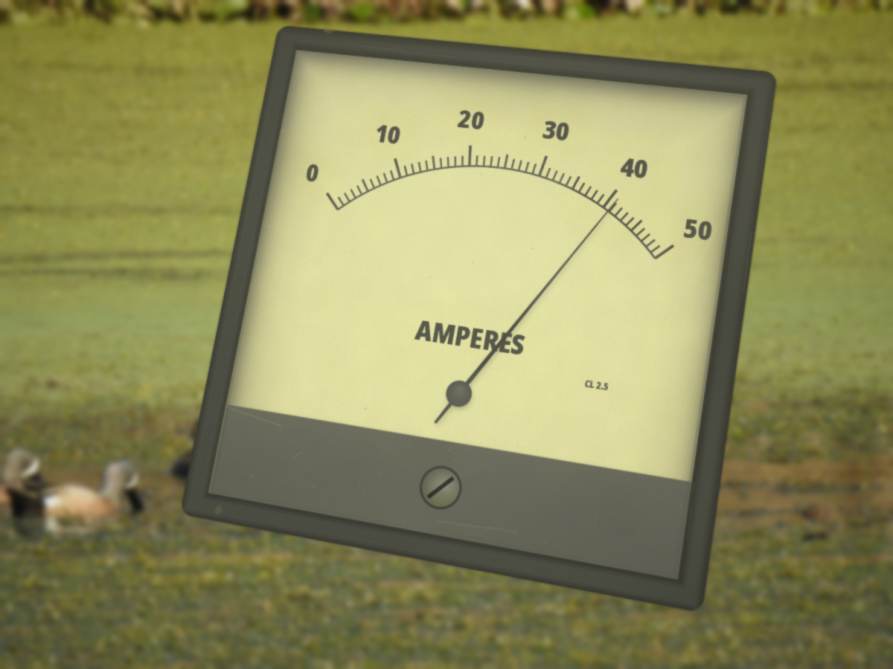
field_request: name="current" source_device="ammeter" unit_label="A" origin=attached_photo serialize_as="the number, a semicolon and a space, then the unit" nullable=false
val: 41; A
